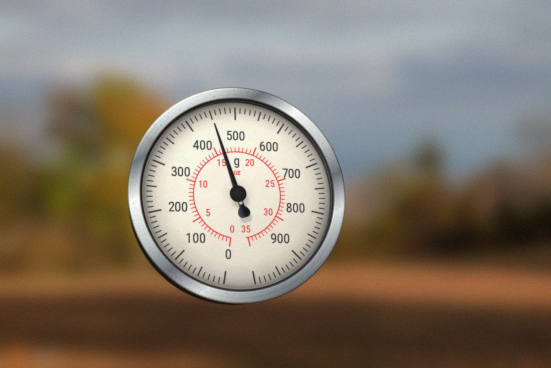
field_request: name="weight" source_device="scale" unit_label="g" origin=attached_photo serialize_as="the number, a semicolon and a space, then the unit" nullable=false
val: 450; g
